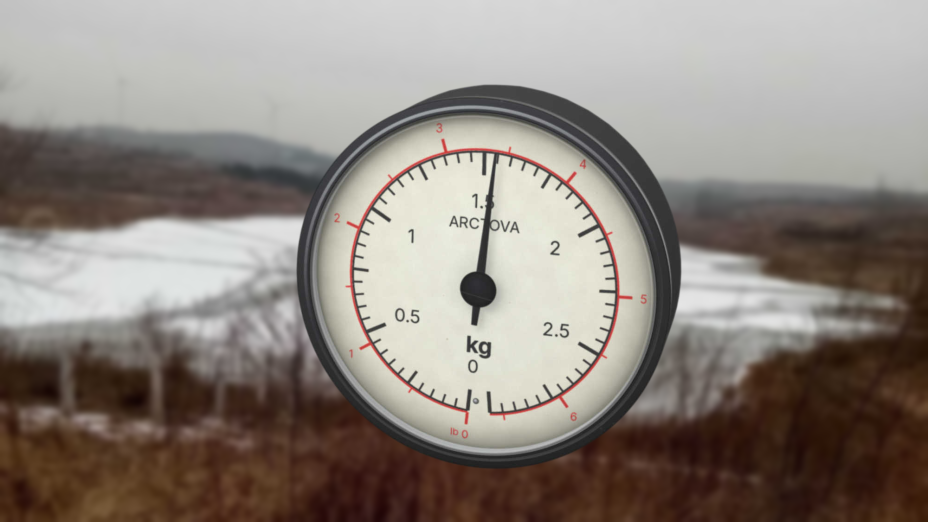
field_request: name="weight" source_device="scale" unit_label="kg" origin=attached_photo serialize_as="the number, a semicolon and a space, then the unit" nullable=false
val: 1.55; kg
